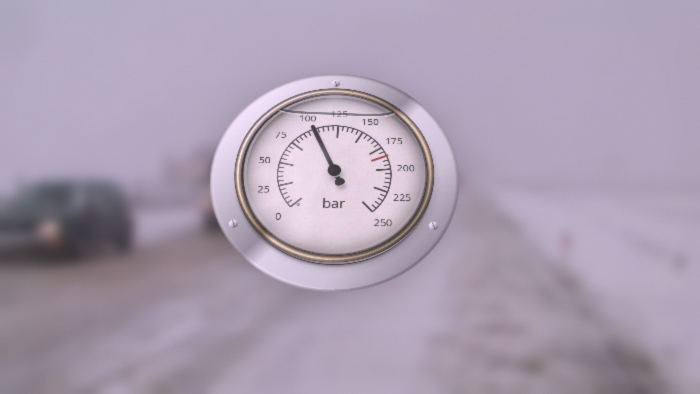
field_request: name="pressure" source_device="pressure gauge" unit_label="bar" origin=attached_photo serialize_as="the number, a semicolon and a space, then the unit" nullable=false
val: 100; bar
